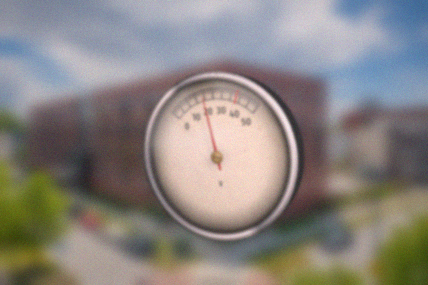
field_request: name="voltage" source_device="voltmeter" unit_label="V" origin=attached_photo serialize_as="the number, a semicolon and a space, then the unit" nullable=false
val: 20; V
